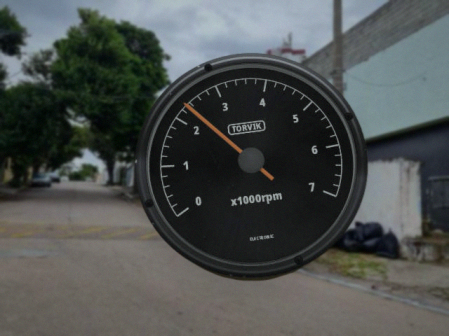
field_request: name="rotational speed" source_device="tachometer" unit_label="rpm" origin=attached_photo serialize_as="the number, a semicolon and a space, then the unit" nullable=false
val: 2300; rpm
